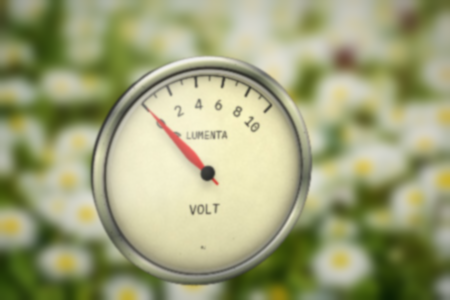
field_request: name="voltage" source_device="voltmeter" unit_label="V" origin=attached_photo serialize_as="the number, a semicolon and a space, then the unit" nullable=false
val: 0; V
